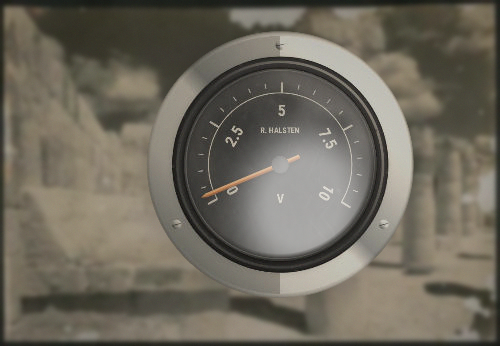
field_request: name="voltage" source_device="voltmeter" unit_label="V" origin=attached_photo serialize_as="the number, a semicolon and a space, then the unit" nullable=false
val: 0.25; V
